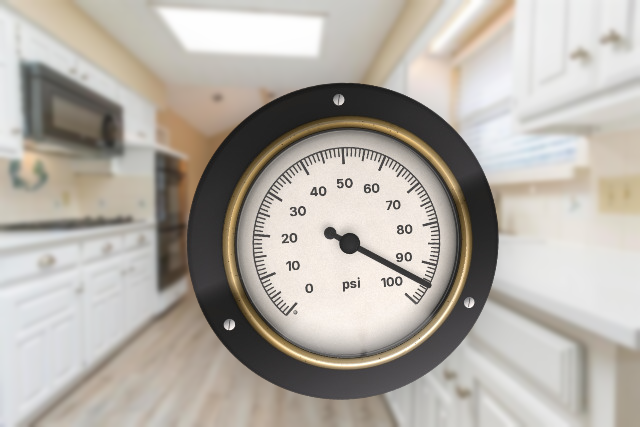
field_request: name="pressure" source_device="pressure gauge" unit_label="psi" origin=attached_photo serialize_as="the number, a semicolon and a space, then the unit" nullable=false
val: 95; psi
